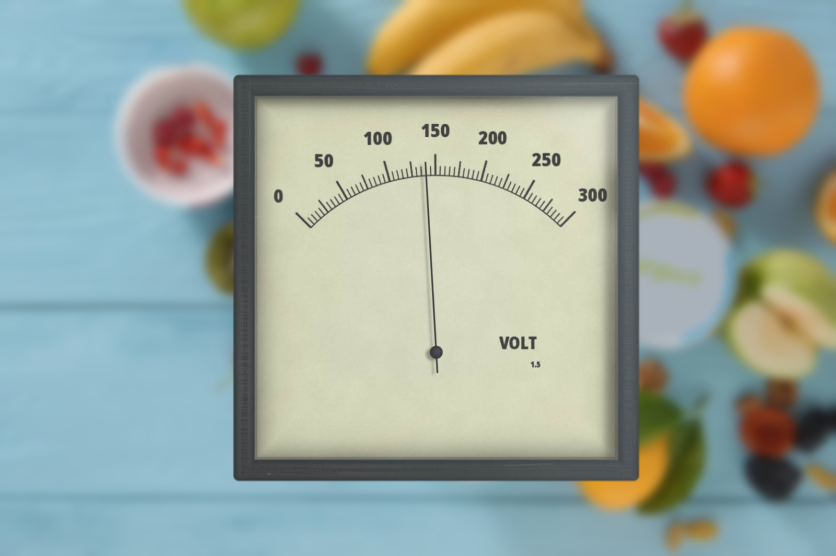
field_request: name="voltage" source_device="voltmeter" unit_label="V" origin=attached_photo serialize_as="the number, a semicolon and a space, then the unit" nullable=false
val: 140; V
